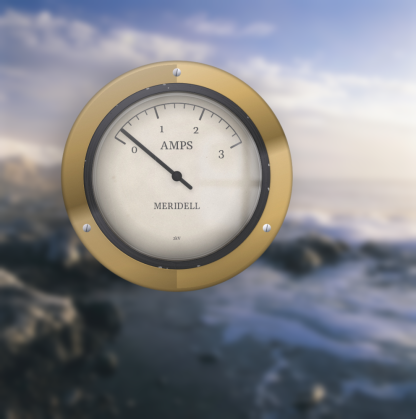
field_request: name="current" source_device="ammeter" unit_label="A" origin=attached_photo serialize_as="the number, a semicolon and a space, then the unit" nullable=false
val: 0.2; A
